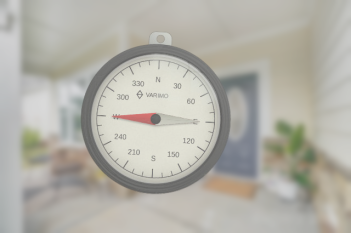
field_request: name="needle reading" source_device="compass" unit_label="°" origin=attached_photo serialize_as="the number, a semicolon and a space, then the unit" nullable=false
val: 270; °
